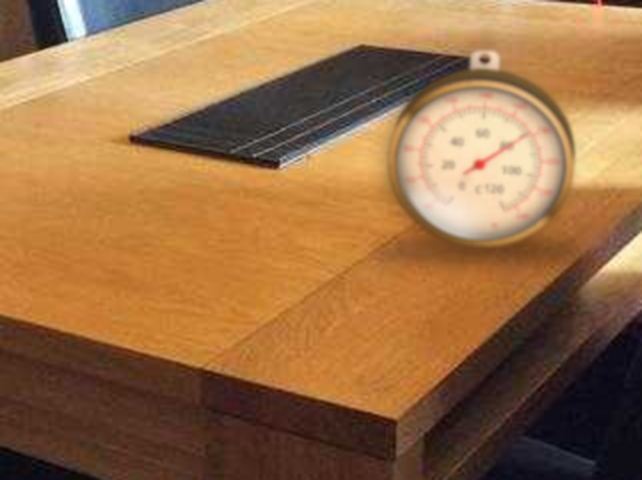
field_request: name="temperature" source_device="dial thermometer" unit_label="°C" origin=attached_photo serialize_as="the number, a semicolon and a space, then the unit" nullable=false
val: 80; °C
